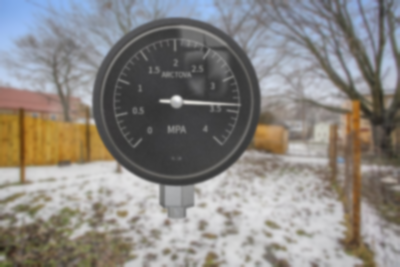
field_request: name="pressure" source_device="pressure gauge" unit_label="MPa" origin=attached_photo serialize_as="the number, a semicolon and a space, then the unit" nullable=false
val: 3.4; MPa
